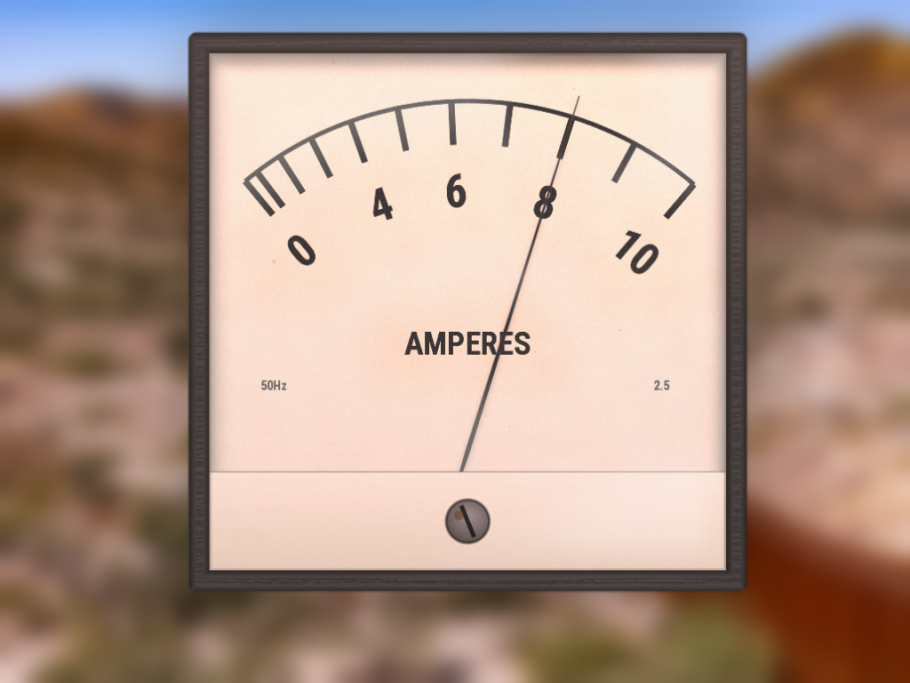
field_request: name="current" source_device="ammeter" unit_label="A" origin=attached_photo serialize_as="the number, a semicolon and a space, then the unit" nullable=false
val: 8; A
